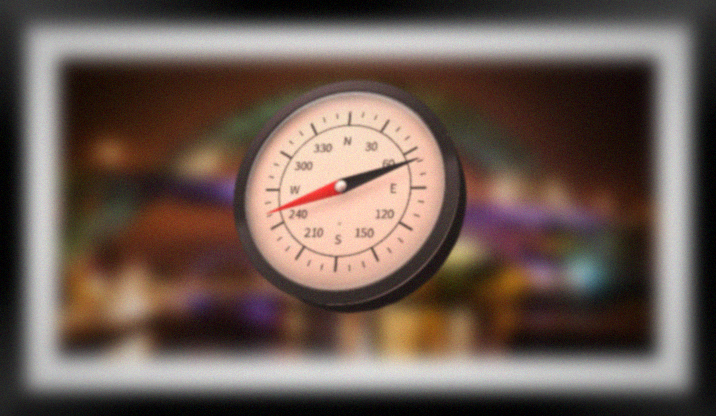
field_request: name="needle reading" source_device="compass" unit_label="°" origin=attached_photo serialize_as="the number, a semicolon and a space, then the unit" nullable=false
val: 250; °
